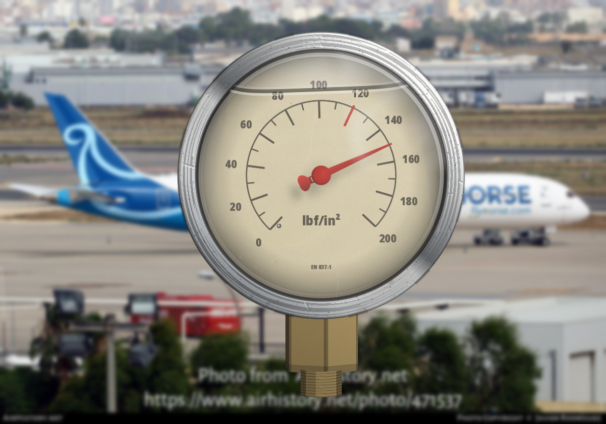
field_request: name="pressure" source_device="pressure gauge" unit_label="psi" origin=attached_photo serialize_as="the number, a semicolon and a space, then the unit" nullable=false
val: 150; psi
